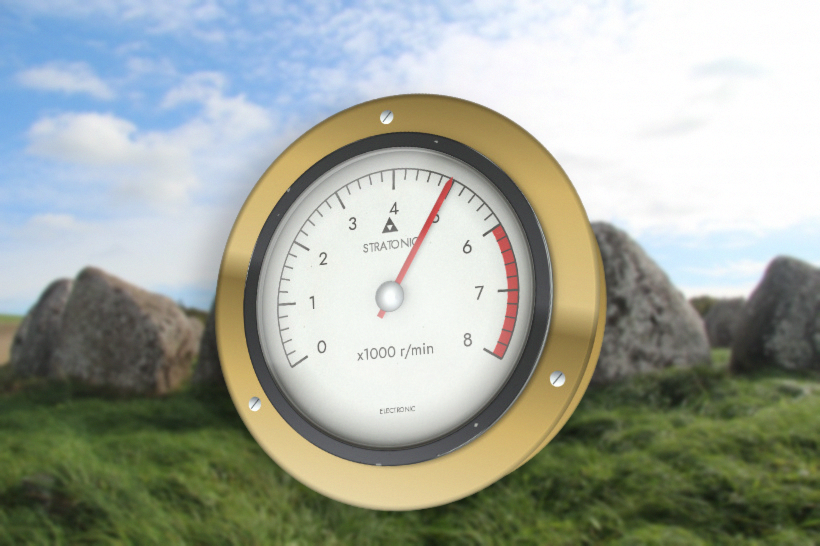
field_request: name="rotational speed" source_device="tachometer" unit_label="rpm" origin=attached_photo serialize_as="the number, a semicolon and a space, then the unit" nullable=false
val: 5000; rpm
